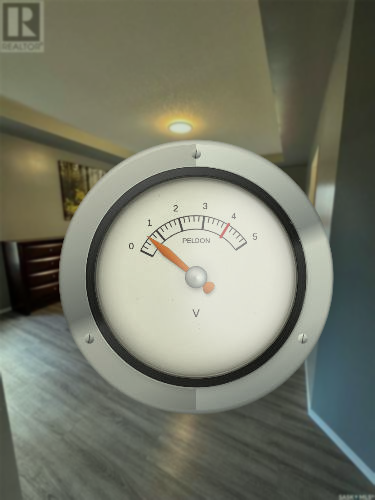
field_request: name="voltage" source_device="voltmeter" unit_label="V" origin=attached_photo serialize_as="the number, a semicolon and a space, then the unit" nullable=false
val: 0.6; V
